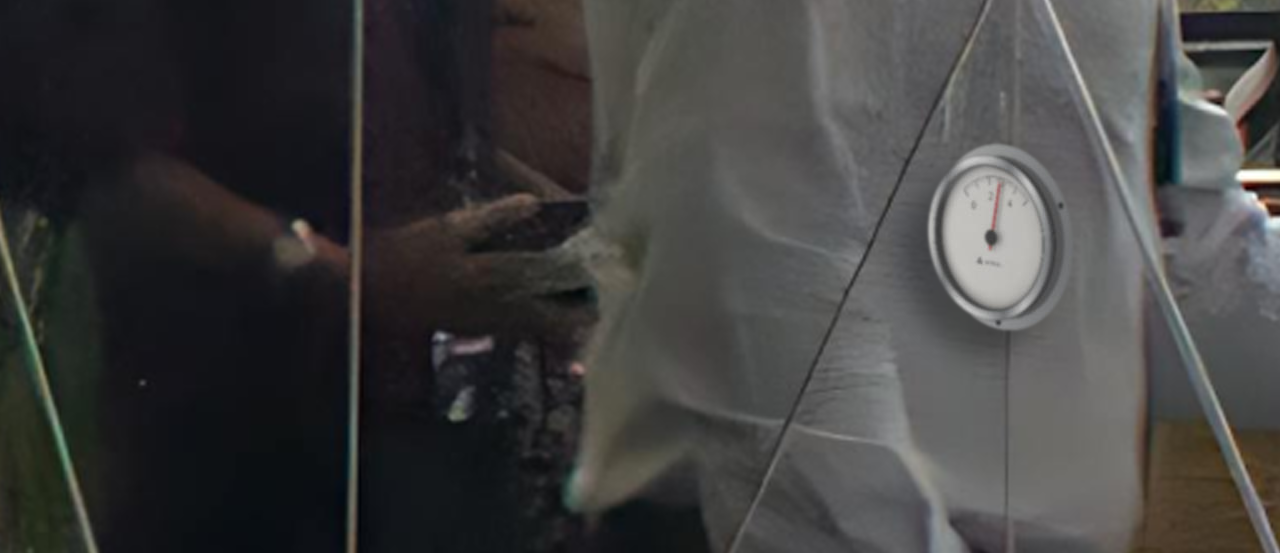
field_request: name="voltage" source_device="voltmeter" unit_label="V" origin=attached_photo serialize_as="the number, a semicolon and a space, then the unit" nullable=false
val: 3; V
